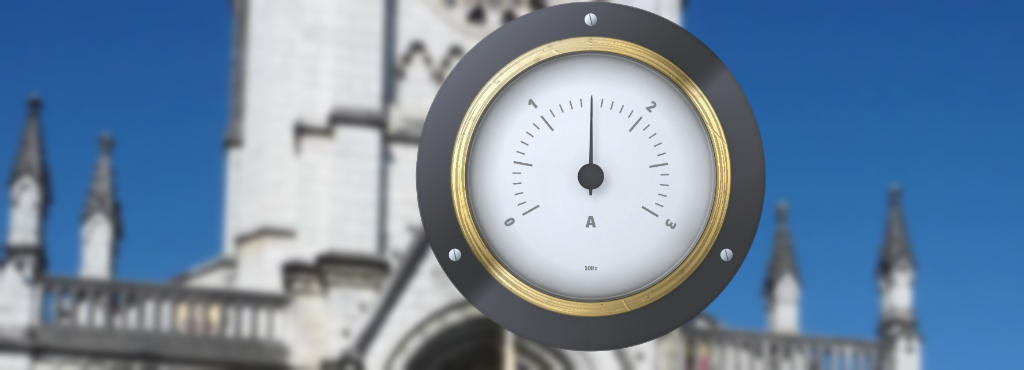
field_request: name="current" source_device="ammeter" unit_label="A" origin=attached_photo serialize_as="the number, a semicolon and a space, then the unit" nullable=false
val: 1.5; A
